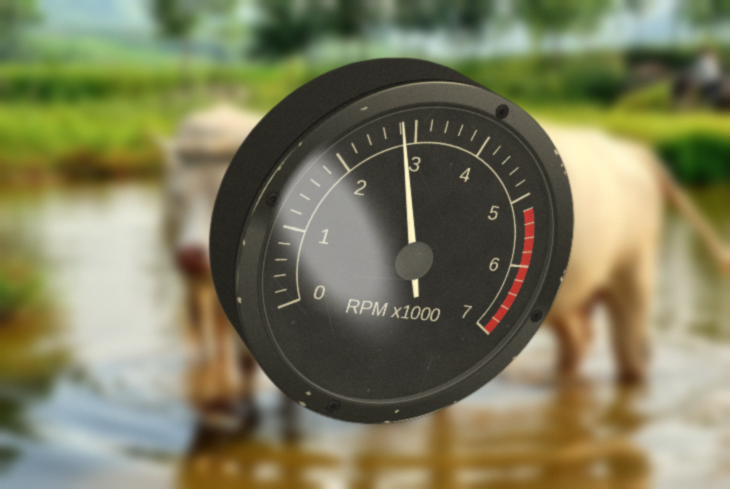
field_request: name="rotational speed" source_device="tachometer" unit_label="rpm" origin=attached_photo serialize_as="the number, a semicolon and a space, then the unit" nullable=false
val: 2800; rpm
